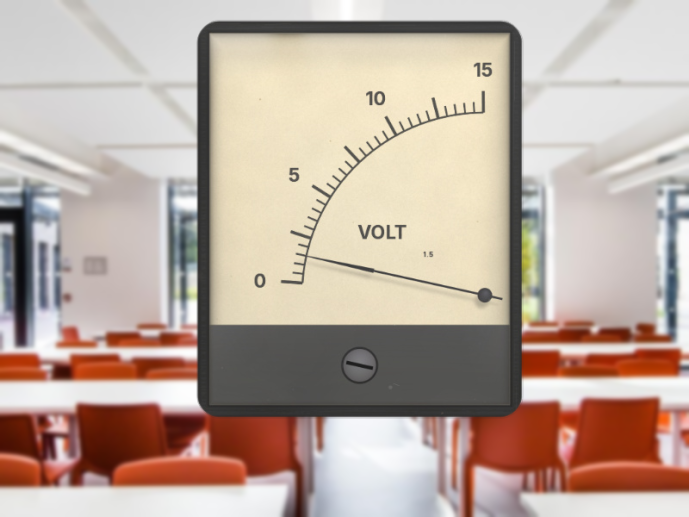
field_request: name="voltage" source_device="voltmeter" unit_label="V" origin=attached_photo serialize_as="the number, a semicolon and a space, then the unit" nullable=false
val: 1.5; V
